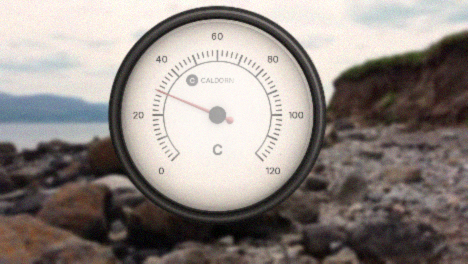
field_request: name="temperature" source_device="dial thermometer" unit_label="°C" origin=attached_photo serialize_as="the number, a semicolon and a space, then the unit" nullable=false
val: 30; °C
